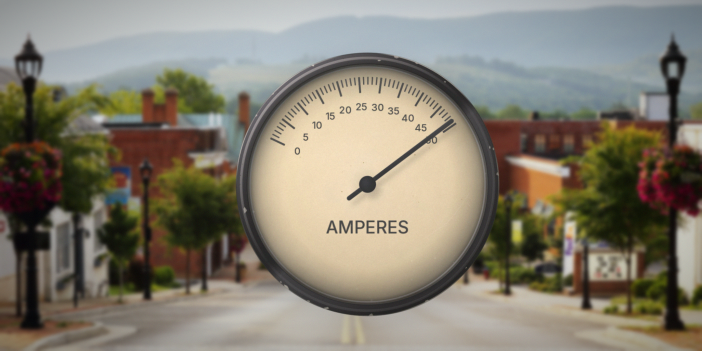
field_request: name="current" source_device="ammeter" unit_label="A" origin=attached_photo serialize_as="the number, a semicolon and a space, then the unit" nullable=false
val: 49; A
